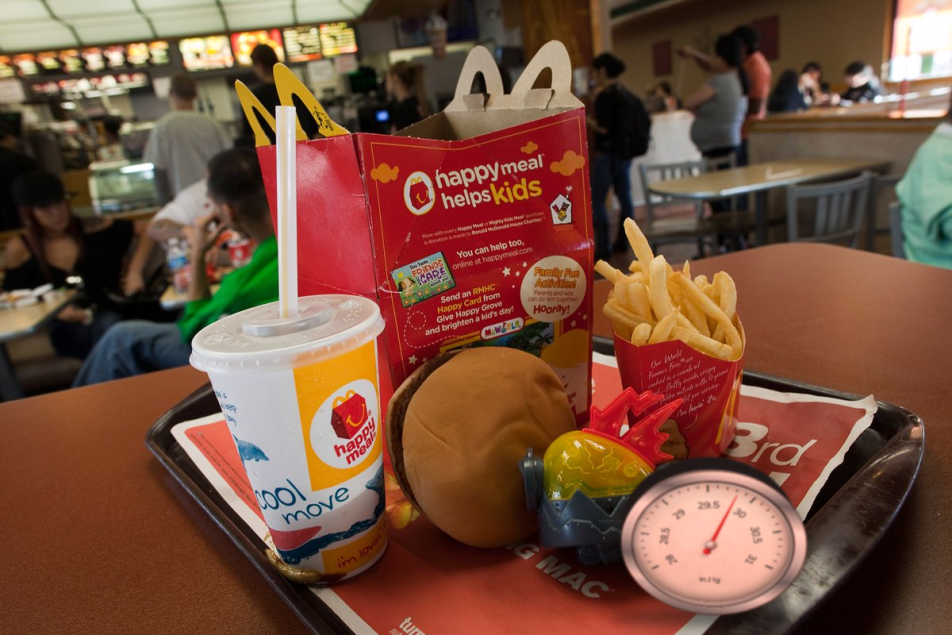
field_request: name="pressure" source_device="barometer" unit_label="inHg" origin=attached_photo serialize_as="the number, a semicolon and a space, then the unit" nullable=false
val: 29.8; inHg
